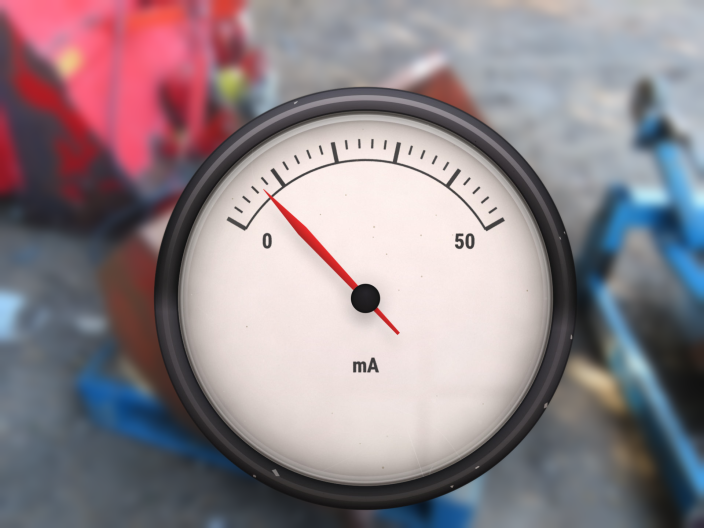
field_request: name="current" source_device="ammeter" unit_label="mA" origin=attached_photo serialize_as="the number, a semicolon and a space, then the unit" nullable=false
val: 7; mA
